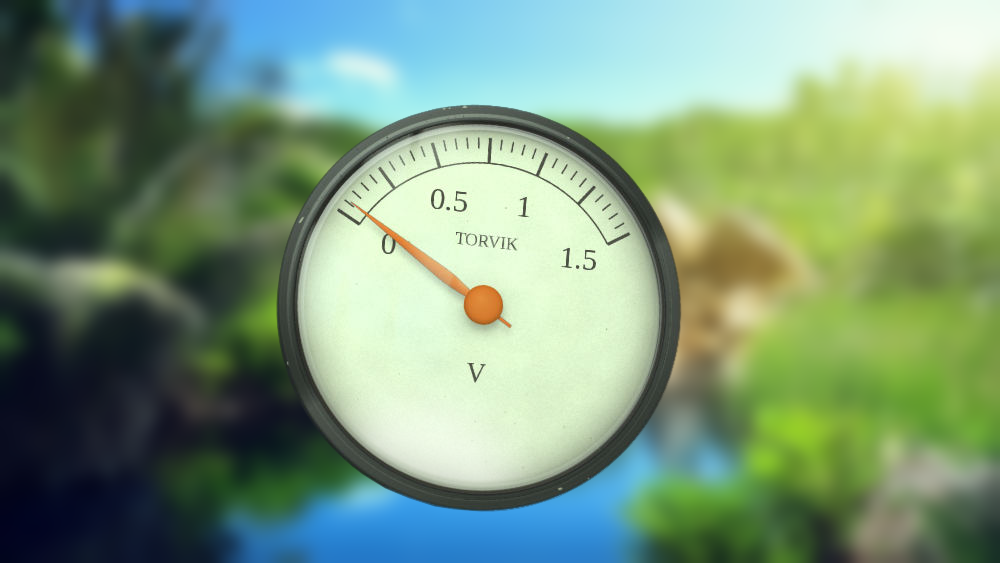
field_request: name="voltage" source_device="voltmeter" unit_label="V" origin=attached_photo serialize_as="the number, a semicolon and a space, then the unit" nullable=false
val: 0.05; V
